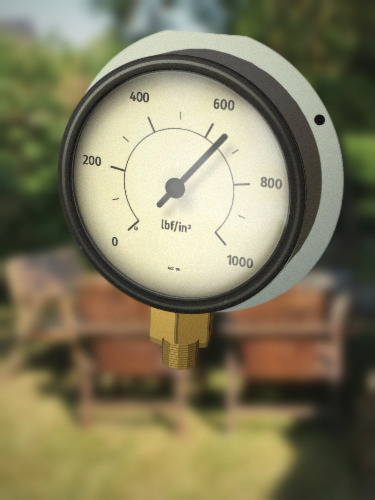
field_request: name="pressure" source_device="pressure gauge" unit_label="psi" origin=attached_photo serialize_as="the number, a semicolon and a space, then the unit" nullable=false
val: 650; psi
